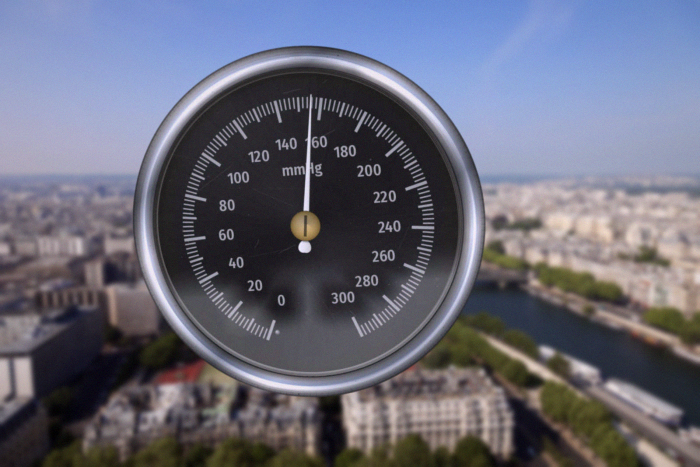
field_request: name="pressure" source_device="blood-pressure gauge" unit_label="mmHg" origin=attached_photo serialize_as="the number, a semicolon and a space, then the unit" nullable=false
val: 156; mmHg
